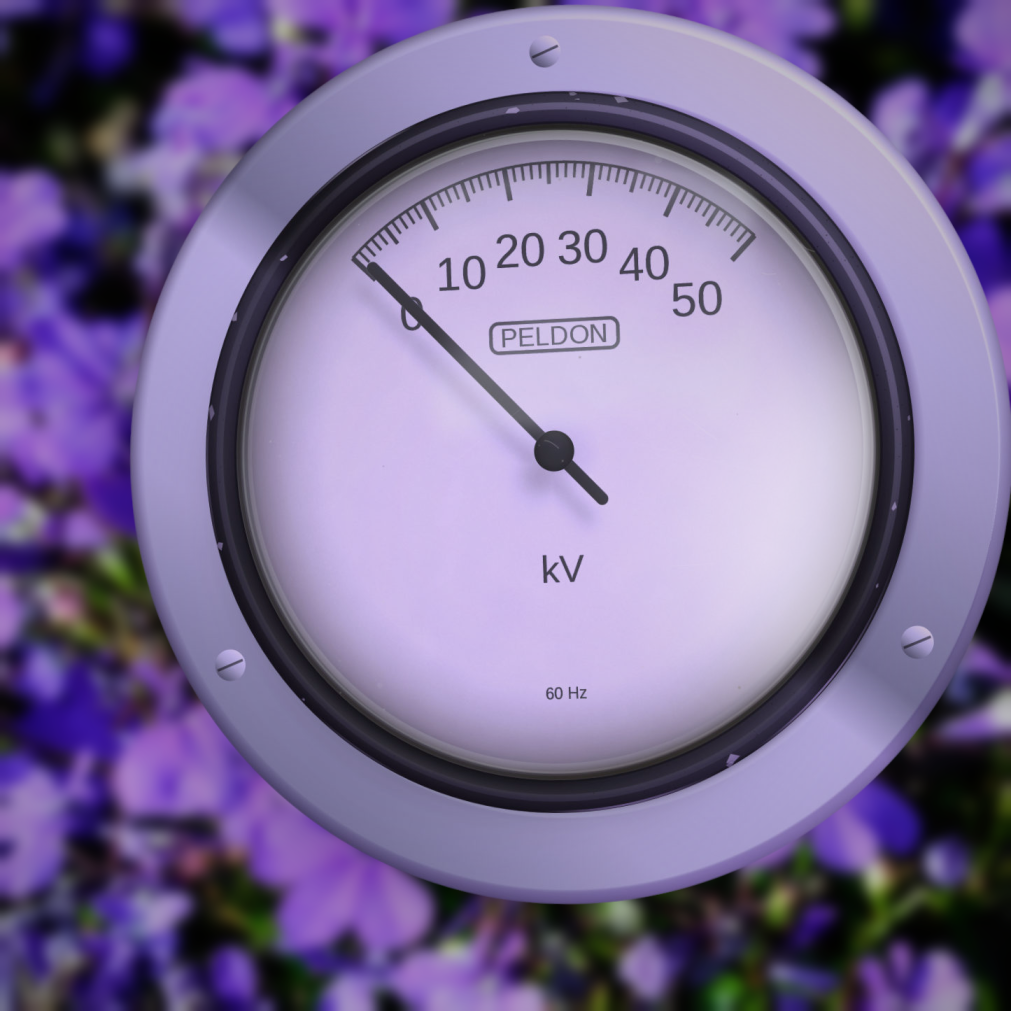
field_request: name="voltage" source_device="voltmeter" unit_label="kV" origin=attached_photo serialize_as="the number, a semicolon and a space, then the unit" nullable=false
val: 1; kV
